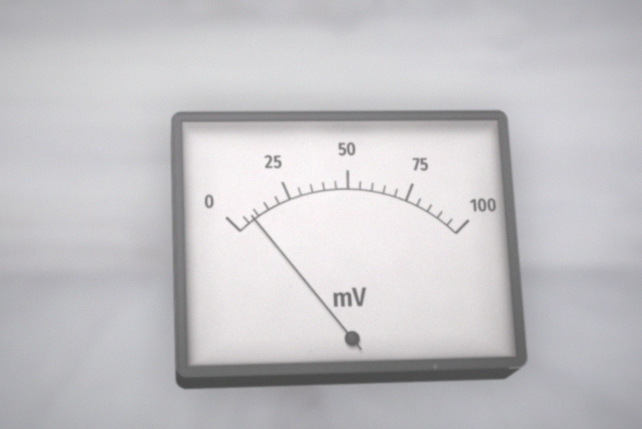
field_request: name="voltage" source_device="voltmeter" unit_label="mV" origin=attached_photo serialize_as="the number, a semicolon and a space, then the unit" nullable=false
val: 7.5; mV
